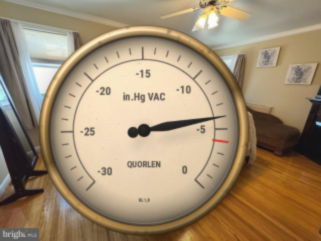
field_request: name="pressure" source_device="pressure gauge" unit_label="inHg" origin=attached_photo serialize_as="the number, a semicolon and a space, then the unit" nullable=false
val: -6; inHg
